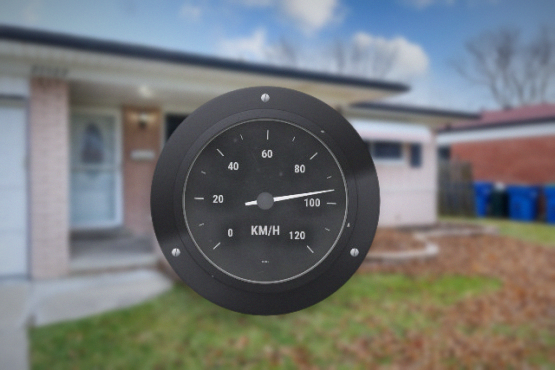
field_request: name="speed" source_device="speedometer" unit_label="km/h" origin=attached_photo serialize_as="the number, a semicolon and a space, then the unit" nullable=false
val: 95; km/h
